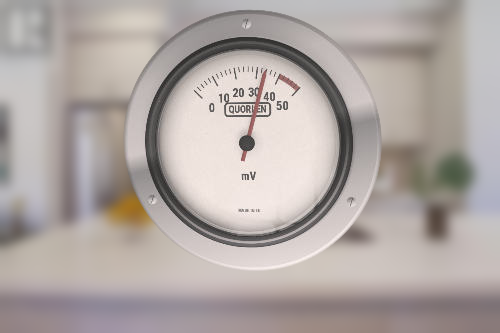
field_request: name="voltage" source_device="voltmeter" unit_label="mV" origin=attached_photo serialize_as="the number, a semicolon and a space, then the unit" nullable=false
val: 34; mV
